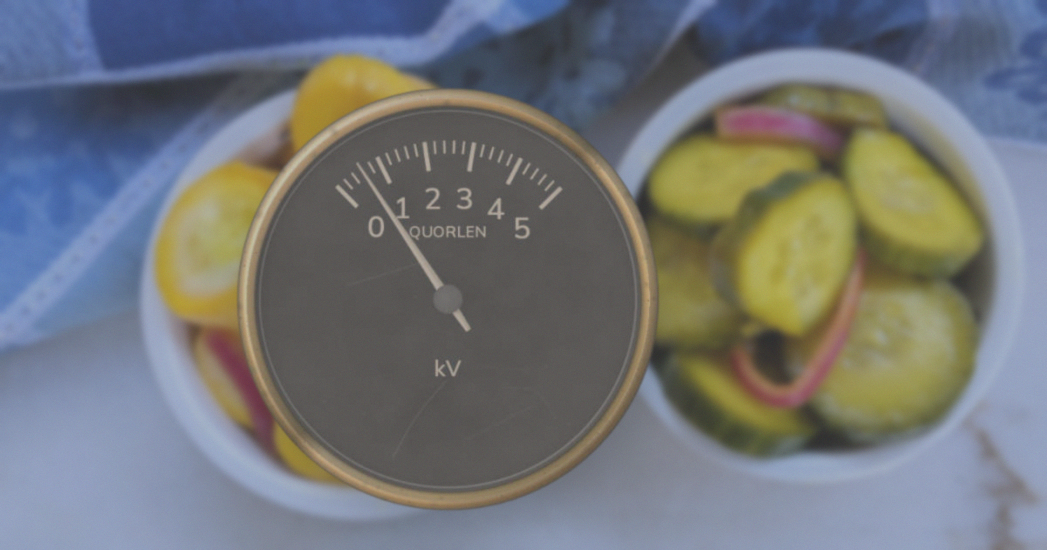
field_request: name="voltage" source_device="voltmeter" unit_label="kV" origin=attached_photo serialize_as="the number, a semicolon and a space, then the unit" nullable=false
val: 0.6; kV
